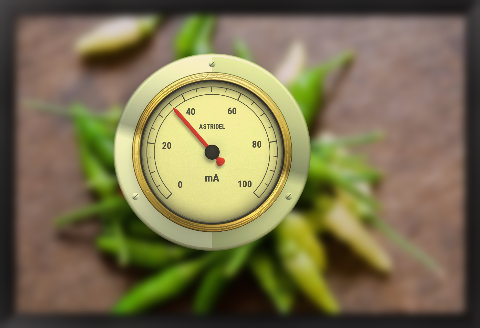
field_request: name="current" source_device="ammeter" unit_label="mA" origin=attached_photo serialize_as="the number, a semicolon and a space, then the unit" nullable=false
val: 35; mA
